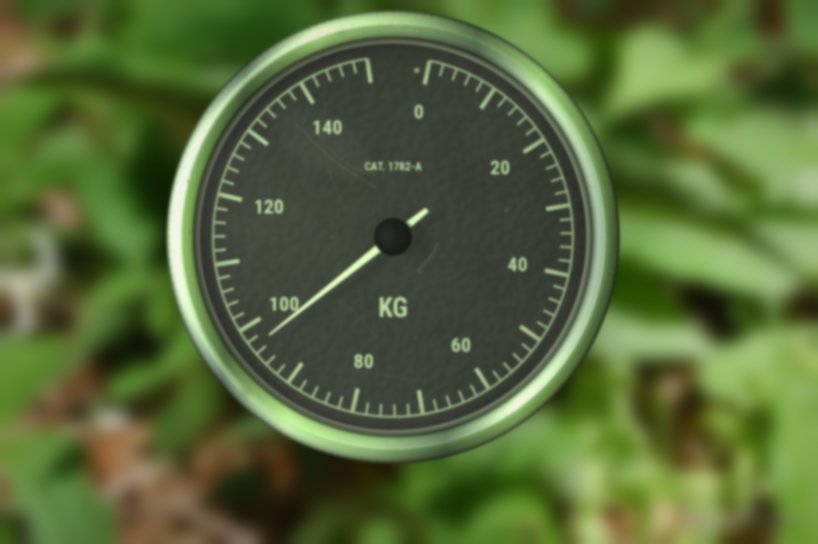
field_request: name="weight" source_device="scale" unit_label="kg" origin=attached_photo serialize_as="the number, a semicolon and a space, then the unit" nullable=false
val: 97; kg
